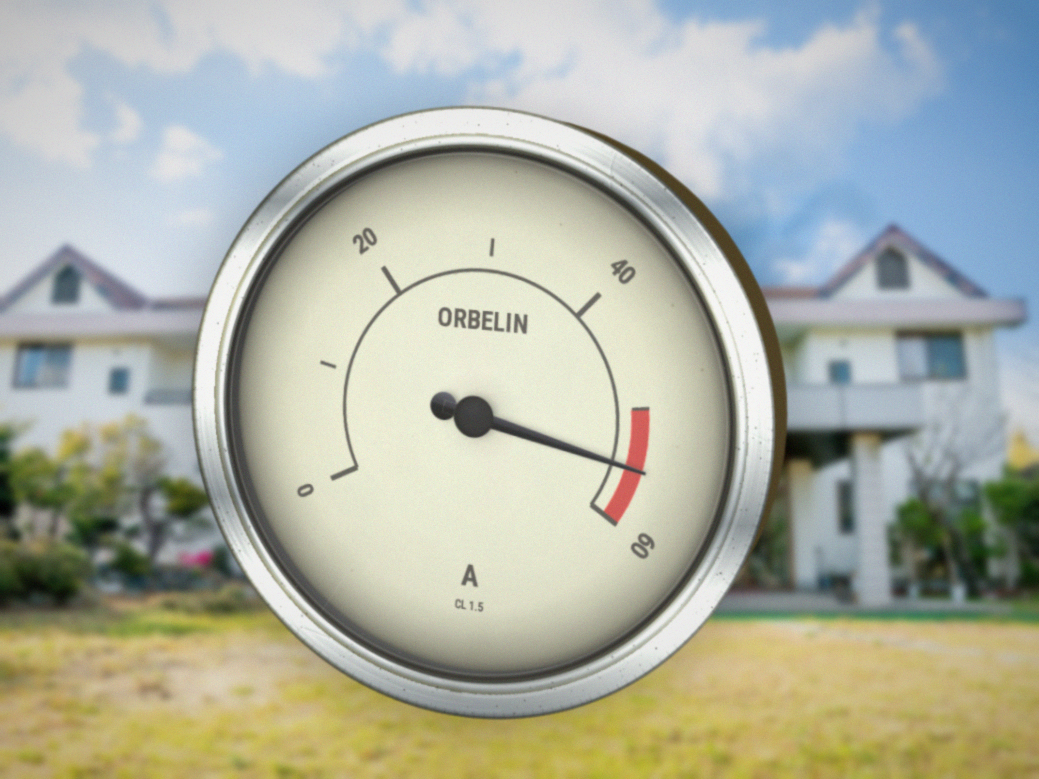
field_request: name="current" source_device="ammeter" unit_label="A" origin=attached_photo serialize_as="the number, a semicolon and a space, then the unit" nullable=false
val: 55; A
